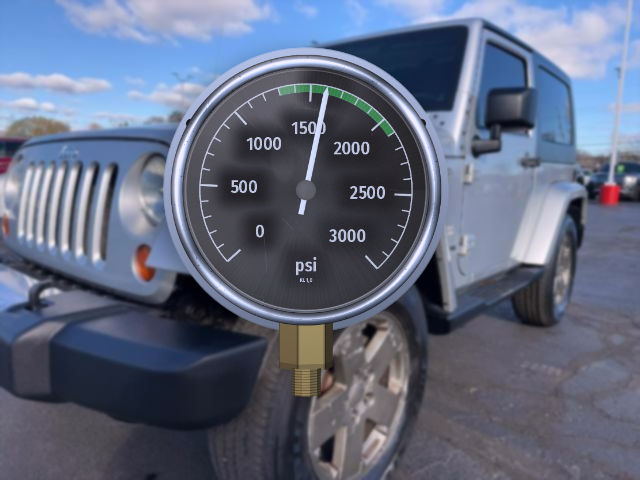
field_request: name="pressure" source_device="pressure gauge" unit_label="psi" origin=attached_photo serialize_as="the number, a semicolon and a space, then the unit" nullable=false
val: 1600; psi
